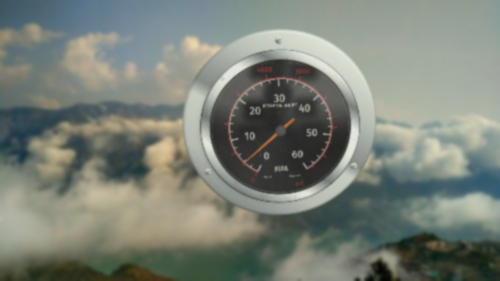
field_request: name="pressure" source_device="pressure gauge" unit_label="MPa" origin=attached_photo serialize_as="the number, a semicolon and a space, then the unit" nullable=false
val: 4; MPa
